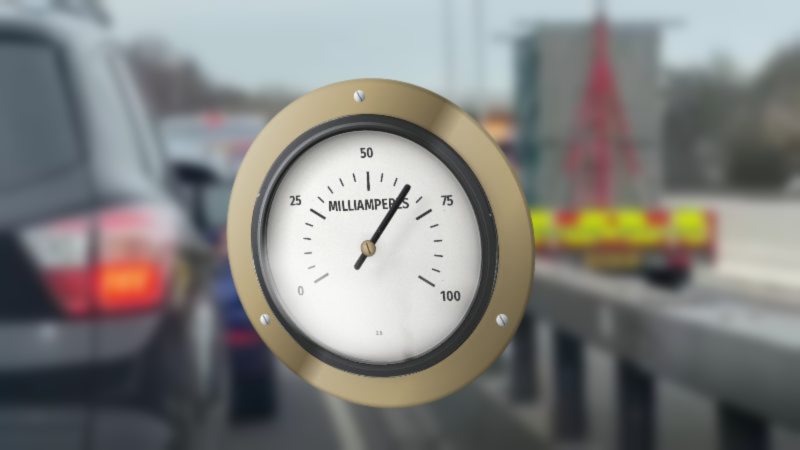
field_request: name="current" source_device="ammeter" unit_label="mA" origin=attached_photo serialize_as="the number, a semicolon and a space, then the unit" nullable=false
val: 65; mA
